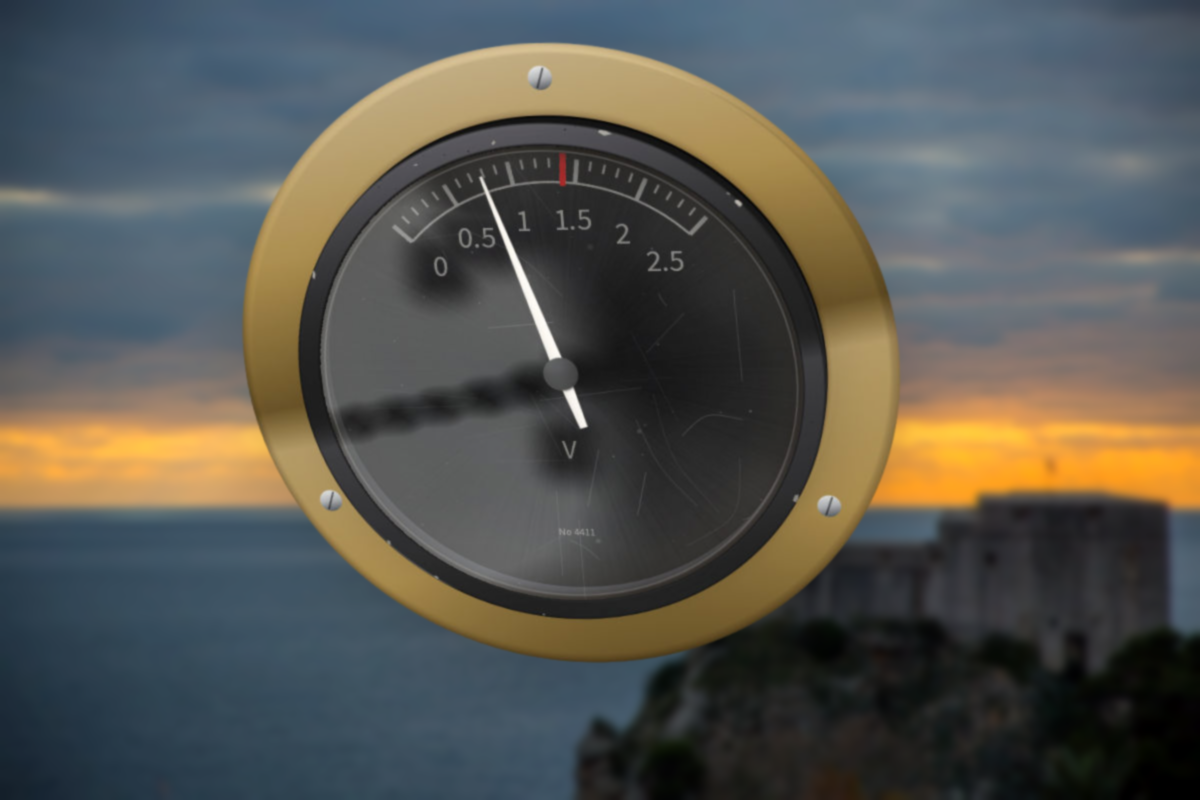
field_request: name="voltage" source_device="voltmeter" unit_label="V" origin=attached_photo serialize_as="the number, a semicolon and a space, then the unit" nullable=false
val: 0.8; V
